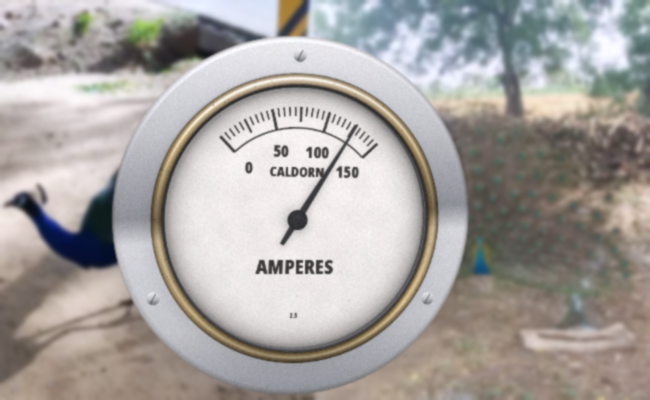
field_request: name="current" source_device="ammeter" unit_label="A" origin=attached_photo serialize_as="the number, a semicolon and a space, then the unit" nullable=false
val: 125; A
